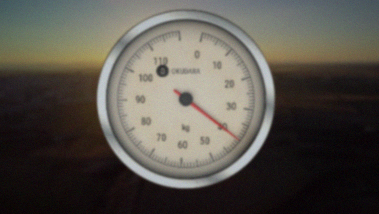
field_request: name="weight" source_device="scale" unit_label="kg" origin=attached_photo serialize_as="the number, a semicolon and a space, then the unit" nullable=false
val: 40; kg
